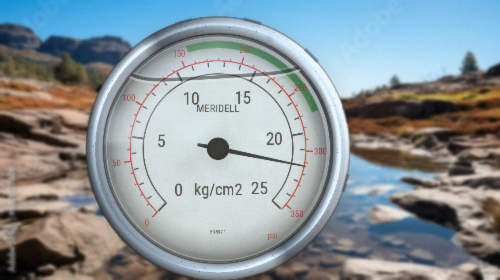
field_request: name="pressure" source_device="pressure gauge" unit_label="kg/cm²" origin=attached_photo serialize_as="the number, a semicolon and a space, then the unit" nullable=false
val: 22; kg/cm²
